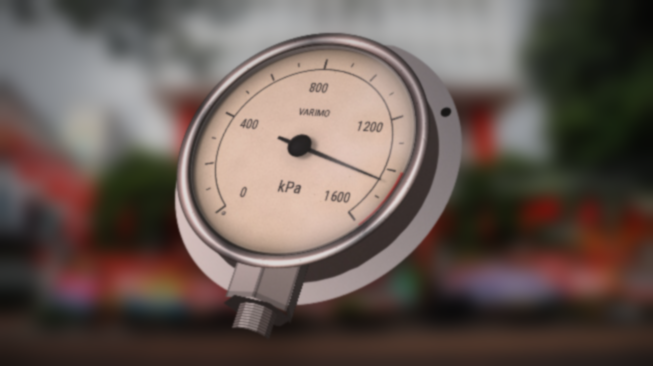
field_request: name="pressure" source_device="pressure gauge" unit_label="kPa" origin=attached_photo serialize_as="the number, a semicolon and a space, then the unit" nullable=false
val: 1450; kPa
